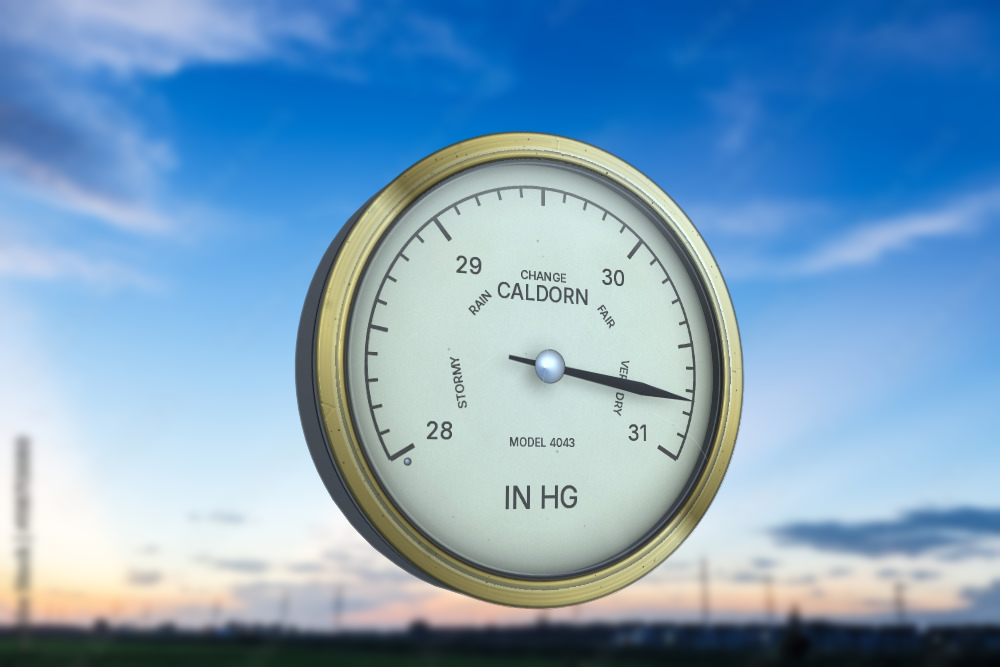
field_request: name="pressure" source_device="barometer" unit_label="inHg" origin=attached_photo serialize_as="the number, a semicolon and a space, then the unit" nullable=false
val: 30.75; inHg
